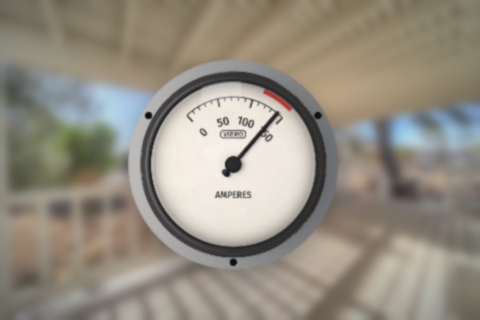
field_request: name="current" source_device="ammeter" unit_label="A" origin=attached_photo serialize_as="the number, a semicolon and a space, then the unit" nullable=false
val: 140; A
